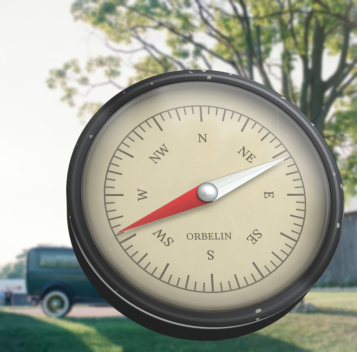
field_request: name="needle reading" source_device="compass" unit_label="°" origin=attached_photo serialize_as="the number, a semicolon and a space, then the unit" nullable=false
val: 245; °
